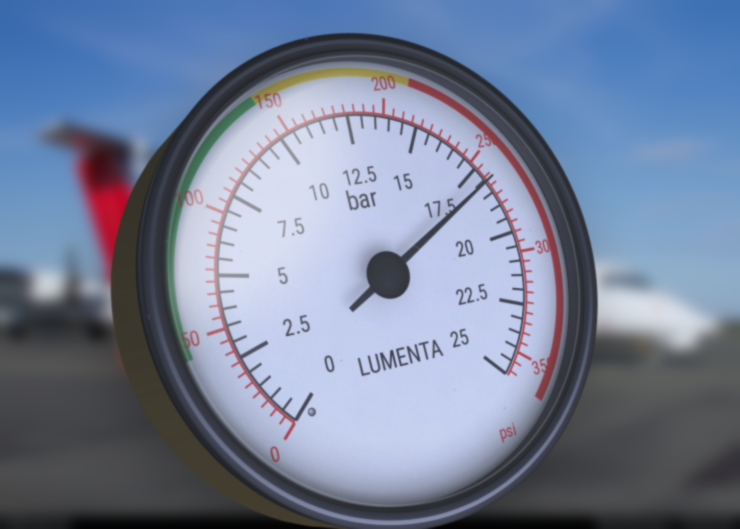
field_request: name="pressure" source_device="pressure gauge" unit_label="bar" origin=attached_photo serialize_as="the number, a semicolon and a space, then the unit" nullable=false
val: 18; bar
